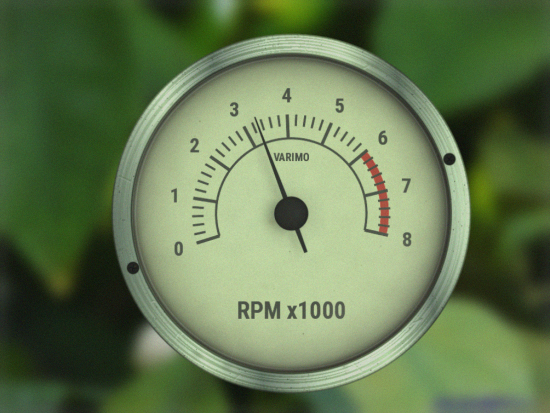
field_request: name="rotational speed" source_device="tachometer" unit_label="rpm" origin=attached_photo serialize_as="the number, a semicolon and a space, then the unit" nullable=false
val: 3300; rpm
